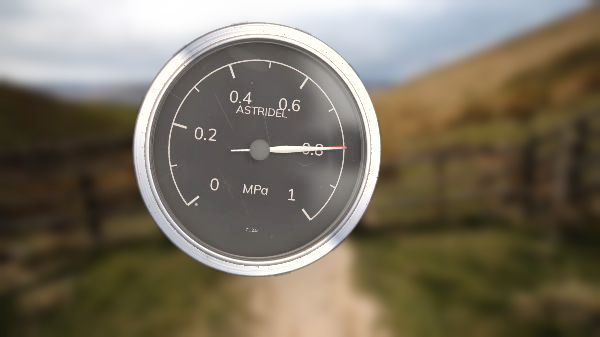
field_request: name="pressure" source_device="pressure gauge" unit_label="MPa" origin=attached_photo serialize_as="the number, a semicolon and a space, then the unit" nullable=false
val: 0.8; MPa
